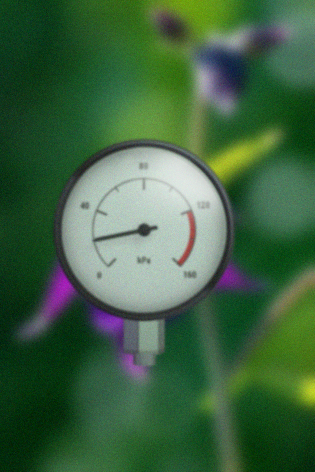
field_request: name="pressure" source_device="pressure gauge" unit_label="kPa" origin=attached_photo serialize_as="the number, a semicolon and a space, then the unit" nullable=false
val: 20; kPa
